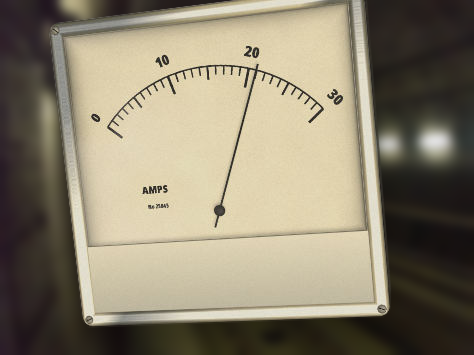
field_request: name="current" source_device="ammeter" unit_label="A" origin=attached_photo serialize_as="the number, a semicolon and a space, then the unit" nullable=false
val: 21; A
